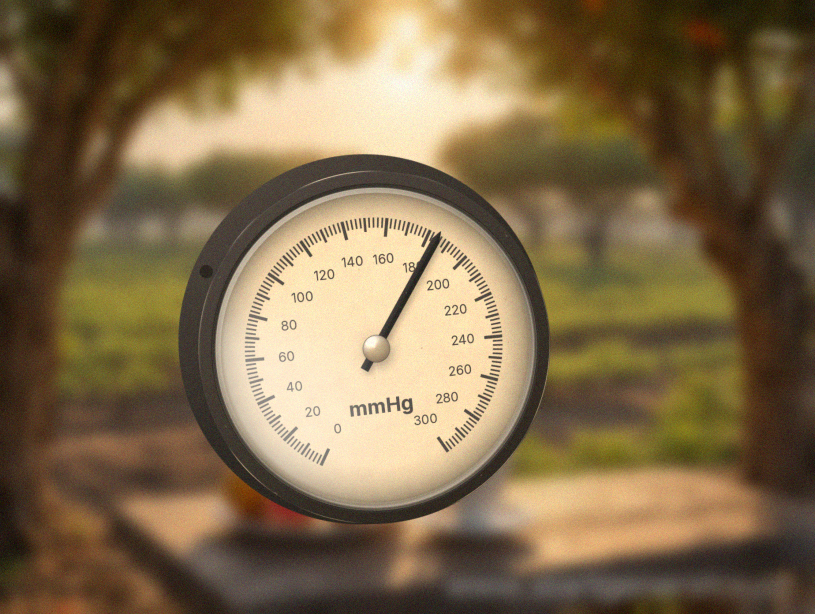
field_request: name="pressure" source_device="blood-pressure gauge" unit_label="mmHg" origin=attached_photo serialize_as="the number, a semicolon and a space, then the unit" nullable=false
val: 184; mmHg
